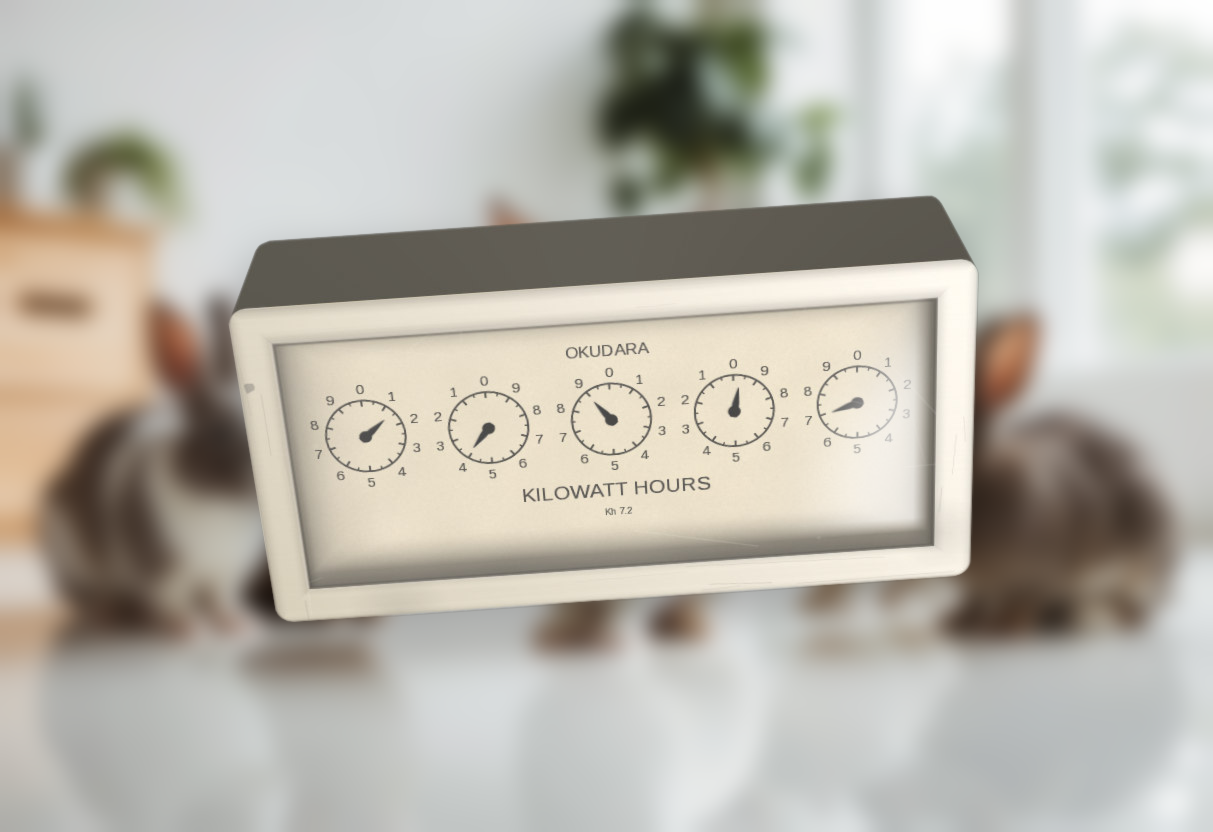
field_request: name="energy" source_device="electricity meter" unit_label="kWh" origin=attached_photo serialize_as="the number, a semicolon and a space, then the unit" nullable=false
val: 13897; kWh
